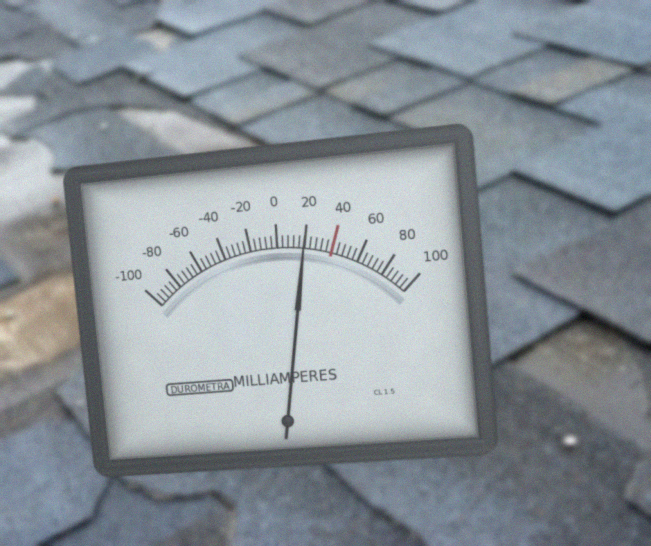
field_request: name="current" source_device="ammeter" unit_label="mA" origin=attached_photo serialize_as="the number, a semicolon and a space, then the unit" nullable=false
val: 20; mA
